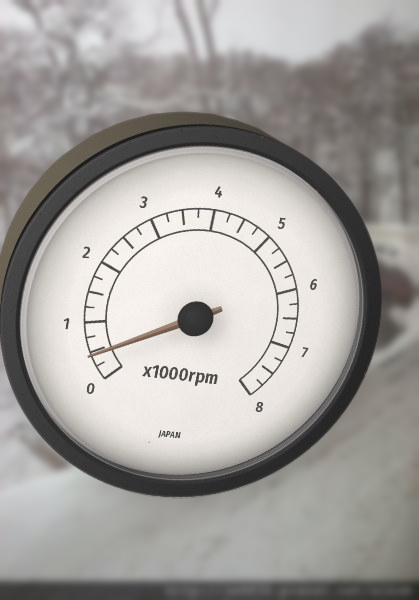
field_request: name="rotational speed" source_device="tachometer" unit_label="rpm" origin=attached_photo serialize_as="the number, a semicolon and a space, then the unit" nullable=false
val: 500; rpm
